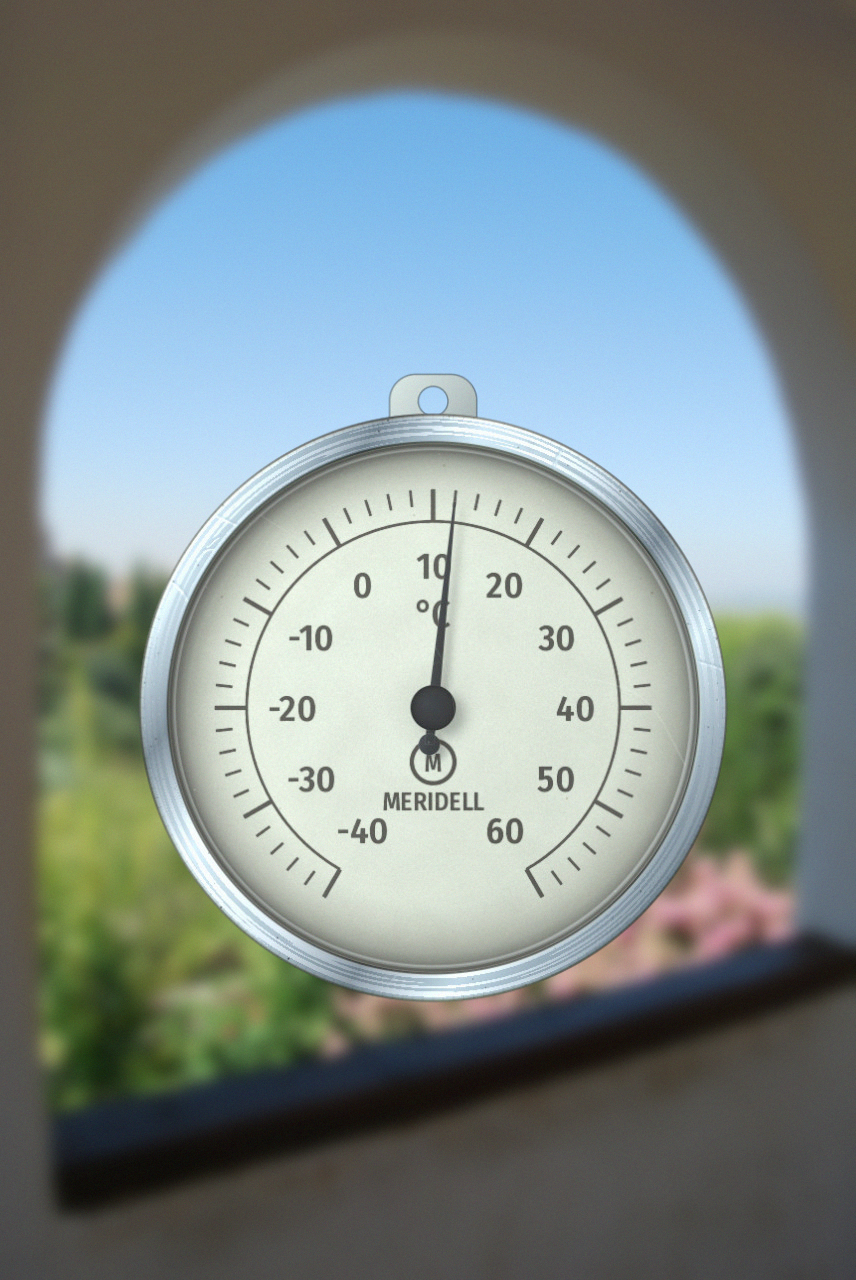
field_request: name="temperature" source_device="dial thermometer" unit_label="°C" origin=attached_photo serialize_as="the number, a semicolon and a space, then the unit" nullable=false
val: 12; °C
